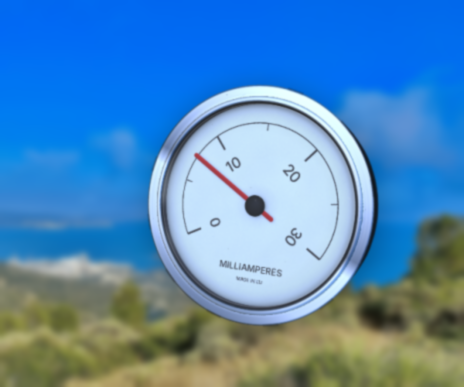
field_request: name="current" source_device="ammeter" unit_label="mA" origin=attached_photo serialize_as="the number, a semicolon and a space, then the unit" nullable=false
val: 7.5; mA
